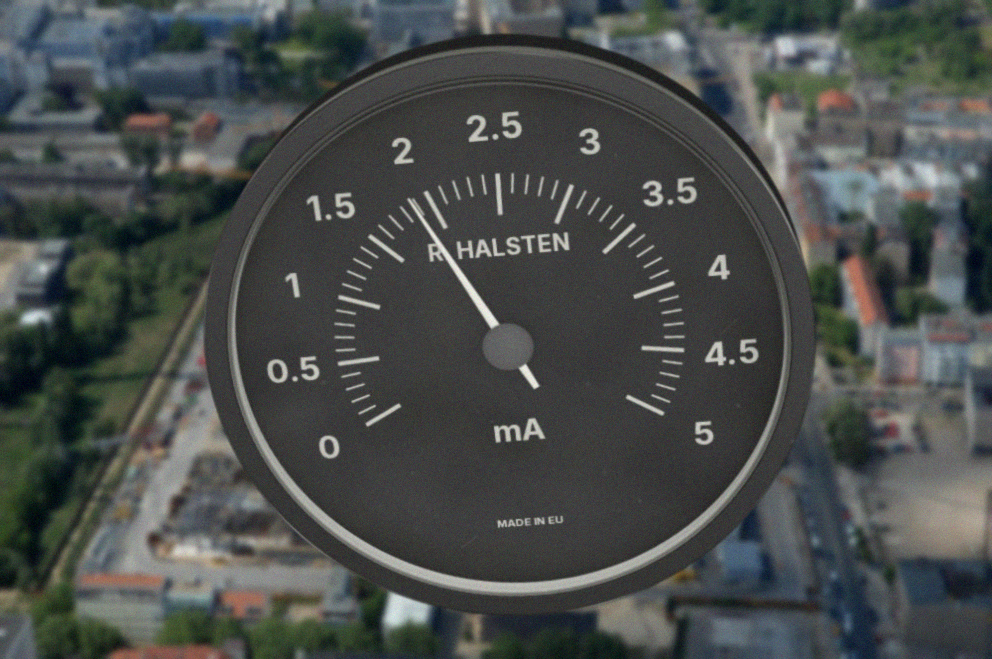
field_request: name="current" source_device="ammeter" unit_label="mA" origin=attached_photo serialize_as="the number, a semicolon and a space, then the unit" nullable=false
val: 1.9; mA
